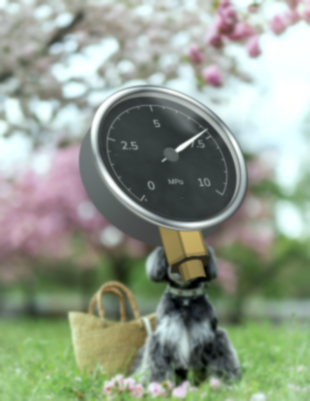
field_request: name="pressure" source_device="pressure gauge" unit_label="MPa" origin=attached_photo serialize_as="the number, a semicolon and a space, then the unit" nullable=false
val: 7.25; MPa
